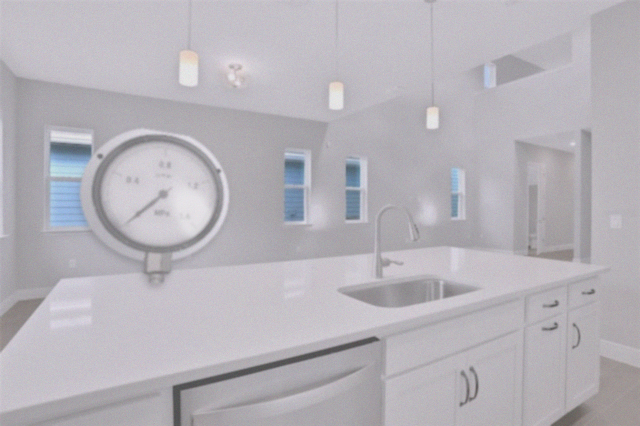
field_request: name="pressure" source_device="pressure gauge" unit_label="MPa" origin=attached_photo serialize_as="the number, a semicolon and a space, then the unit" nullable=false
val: 0; MPa
